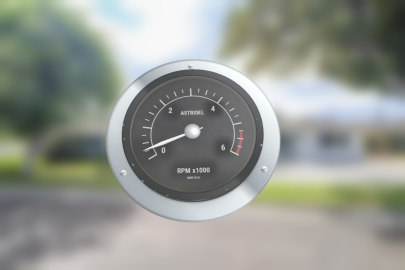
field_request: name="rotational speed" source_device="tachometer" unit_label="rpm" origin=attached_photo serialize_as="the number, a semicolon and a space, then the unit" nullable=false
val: 250; rpm
